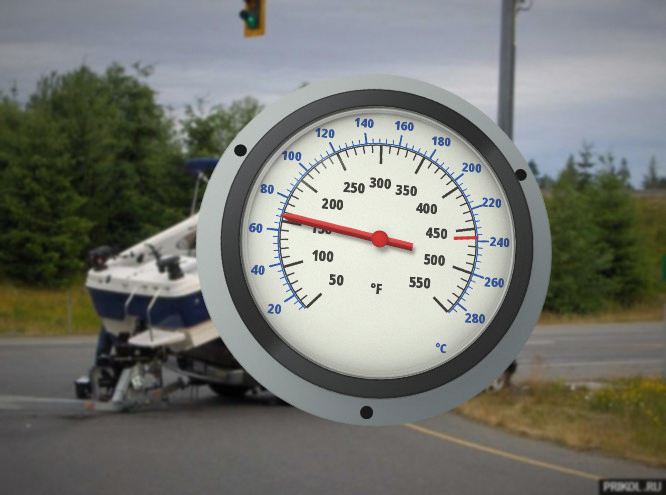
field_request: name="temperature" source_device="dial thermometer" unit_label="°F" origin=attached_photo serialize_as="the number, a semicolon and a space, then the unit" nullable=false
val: 155; °F
